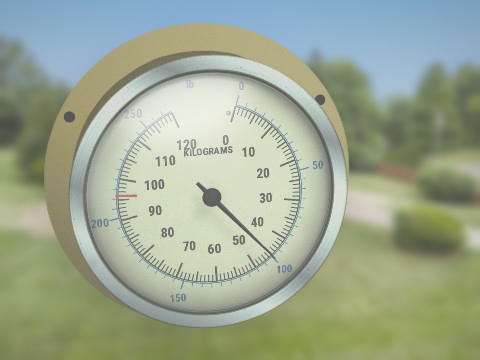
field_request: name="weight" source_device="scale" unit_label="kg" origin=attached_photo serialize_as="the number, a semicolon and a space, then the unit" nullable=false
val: 45; kg
